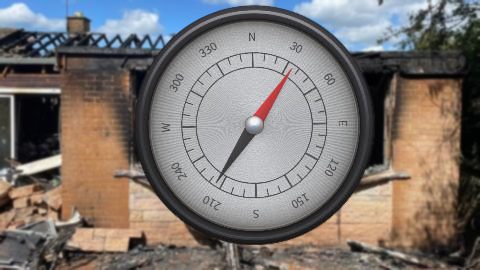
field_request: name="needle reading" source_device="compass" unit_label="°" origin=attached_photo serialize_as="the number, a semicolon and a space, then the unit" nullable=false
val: 35; °
